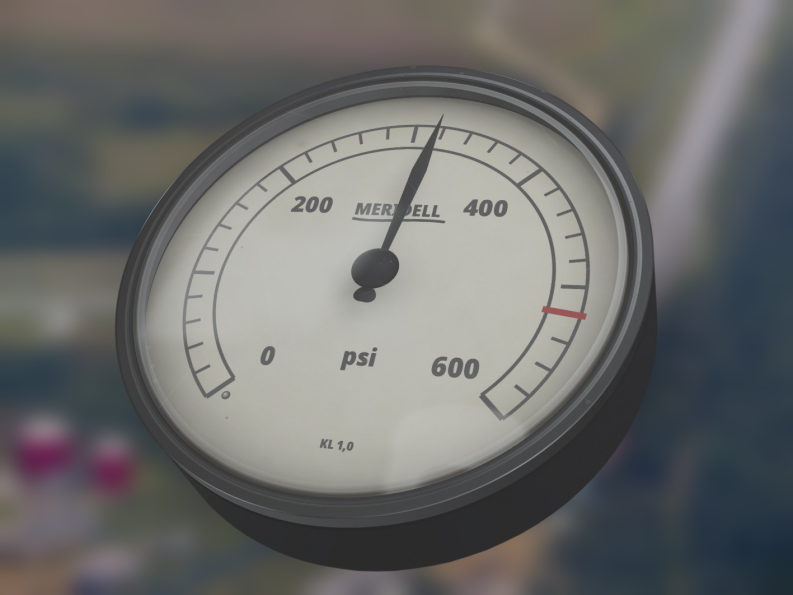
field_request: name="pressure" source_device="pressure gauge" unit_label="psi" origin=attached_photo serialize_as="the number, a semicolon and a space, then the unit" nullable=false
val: 320; psi
